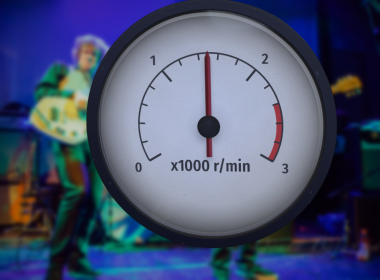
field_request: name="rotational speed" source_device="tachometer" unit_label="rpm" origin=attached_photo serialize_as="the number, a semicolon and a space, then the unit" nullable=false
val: 1500; rpm
